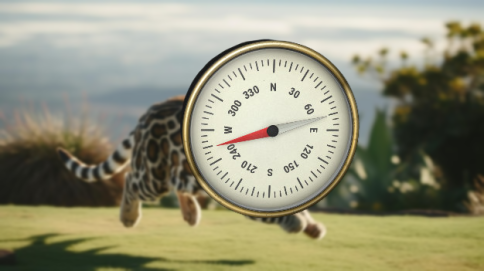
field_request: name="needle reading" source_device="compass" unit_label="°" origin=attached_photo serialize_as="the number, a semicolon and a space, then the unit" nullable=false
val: 255; °
